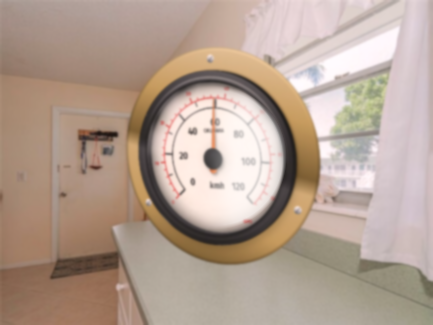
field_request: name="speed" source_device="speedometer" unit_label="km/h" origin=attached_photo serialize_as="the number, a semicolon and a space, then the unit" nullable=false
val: 60; km/h
